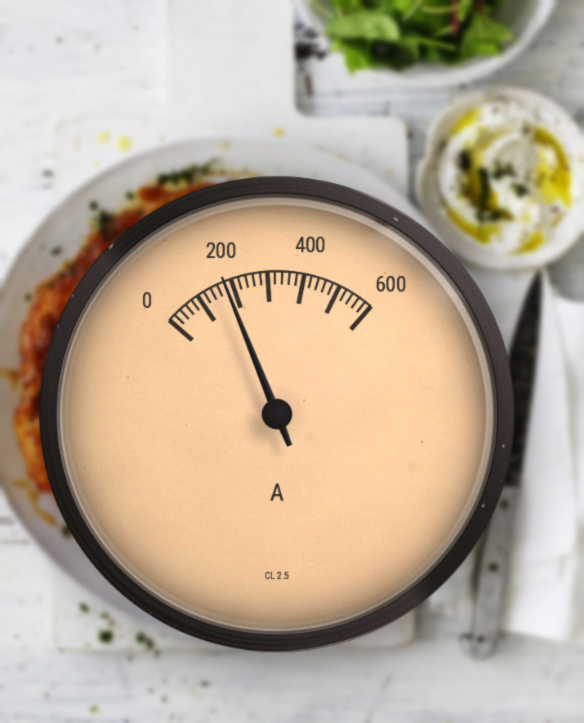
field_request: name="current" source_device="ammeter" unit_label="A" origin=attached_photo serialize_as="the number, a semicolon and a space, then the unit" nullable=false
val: 180; A
